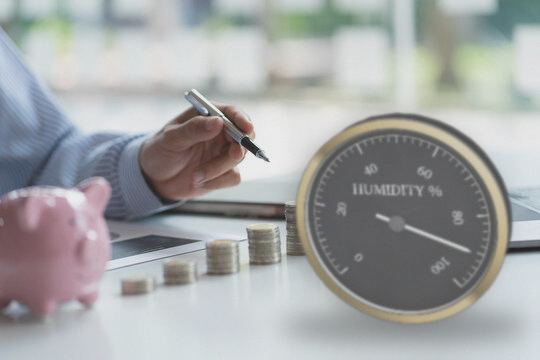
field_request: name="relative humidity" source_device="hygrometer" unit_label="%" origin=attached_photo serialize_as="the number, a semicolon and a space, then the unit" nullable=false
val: 90; %
